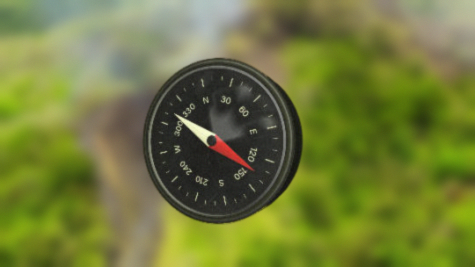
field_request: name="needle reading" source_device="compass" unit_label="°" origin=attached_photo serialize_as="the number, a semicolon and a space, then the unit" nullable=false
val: 135; °
